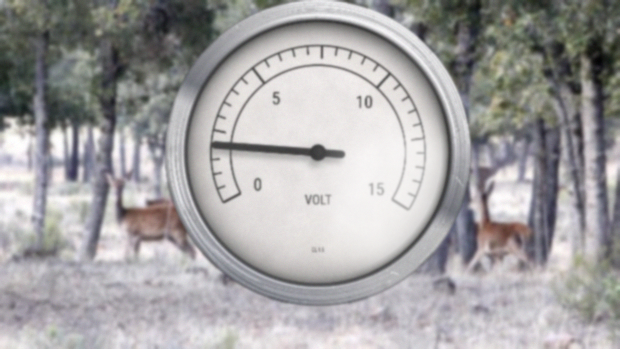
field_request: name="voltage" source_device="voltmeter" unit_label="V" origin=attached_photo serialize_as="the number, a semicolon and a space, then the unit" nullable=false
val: 2; V
